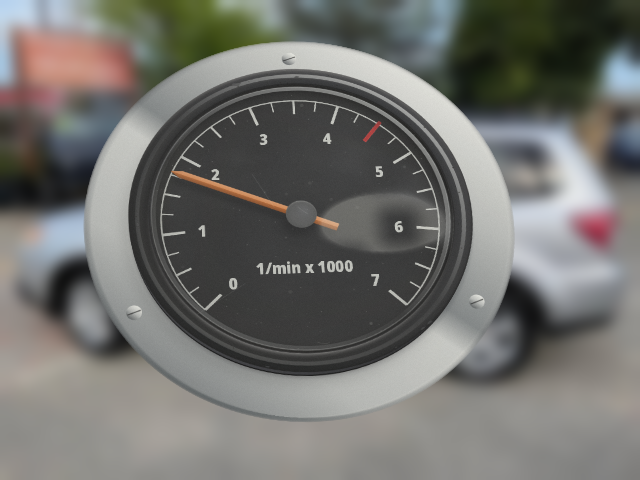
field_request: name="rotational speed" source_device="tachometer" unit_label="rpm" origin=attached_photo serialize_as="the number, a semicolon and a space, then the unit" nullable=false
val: 1750; rpm
